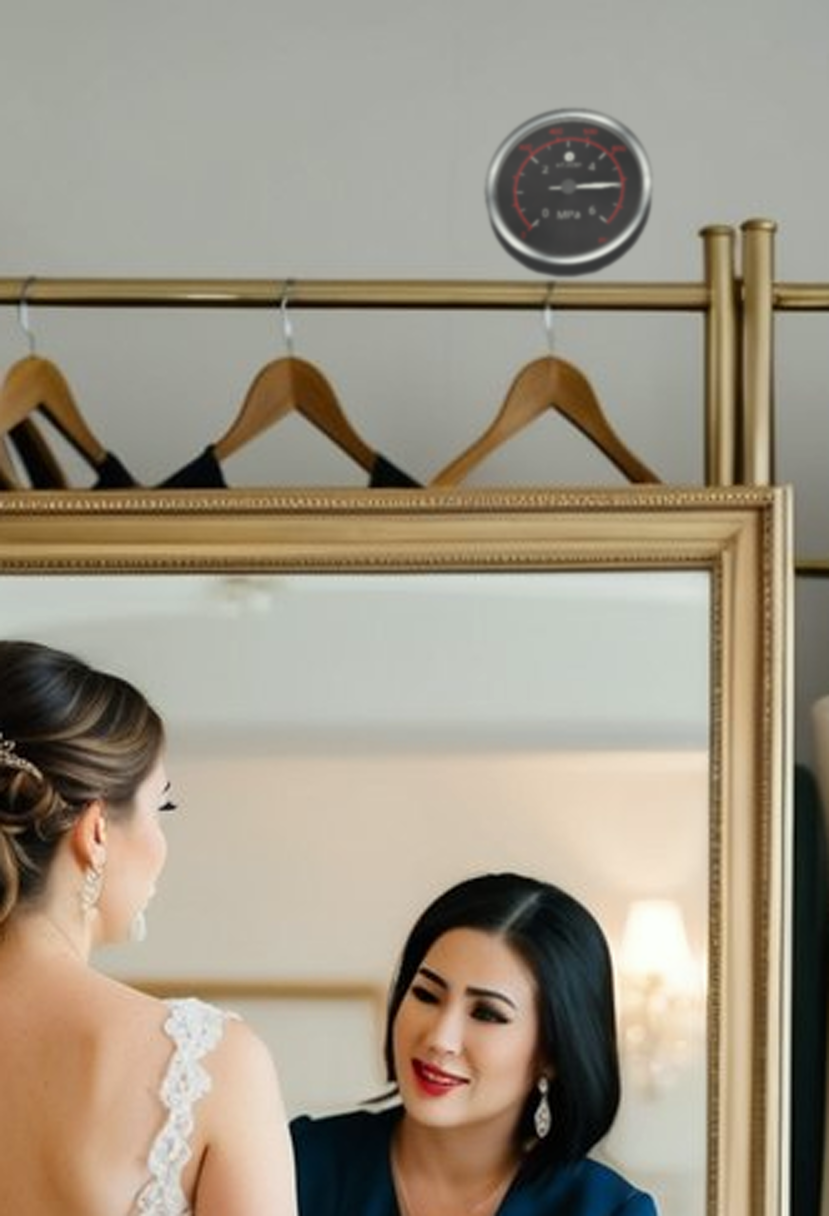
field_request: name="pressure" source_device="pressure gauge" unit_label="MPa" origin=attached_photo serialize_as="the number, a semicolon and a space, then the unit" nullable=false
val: 5; MPa
